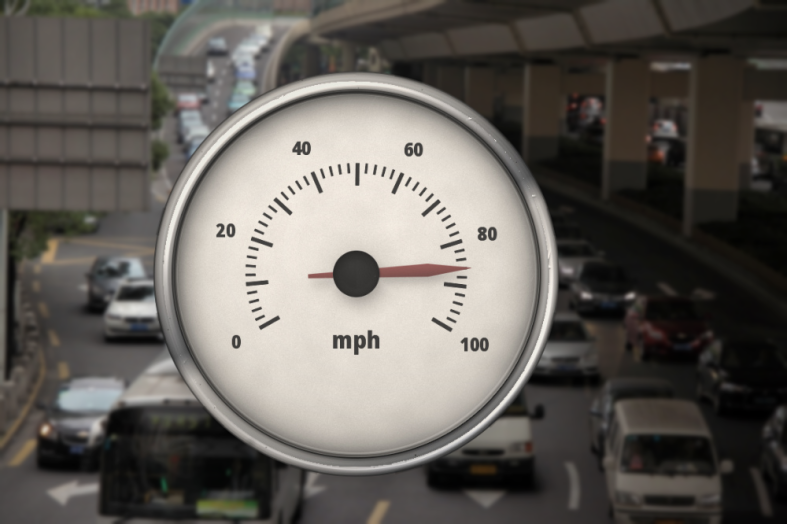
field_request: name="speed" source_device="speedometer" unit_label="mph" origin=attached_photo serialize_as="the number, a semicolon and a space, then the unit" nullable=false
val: 86; mph
